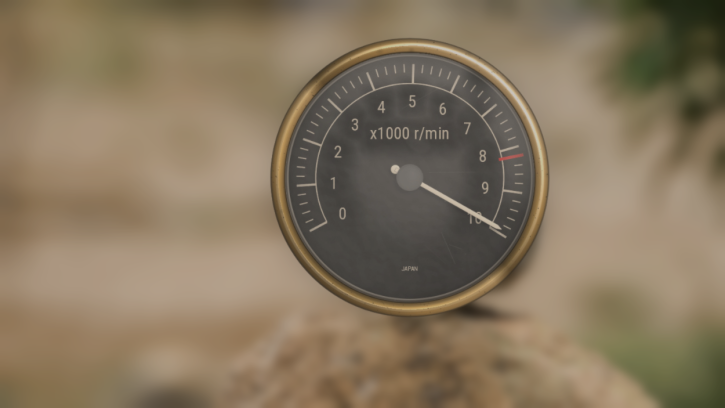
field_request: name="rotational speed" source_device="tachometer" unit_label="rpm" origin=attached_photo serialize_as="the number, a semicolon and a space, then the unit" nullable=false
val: 9900; rpm
